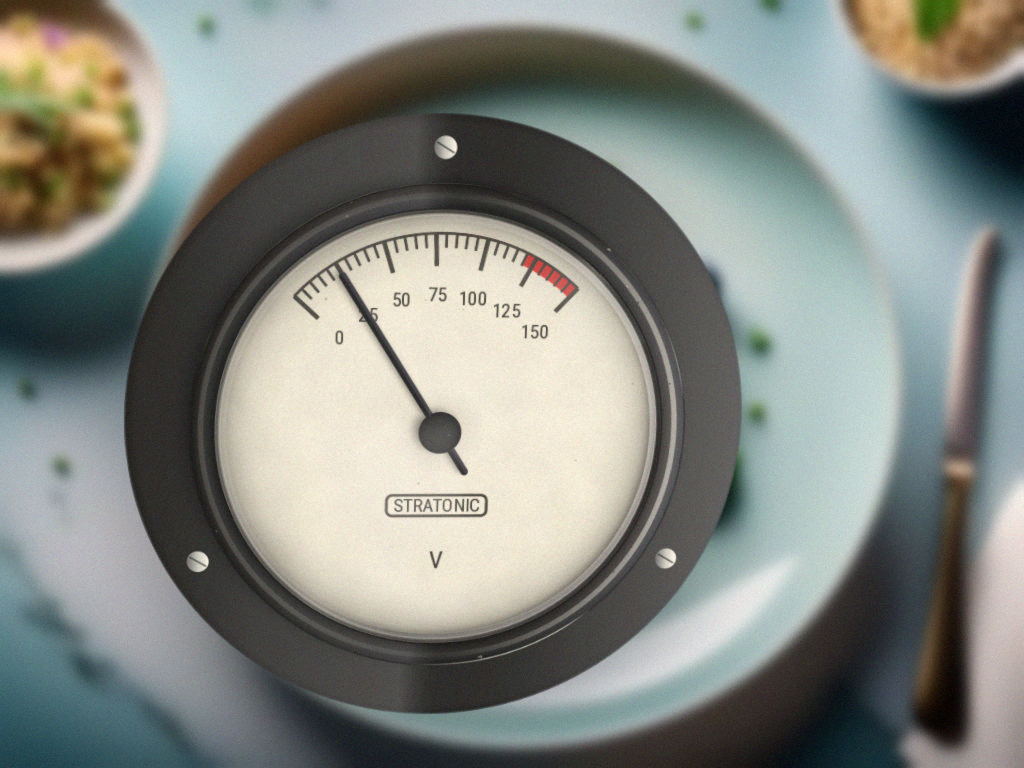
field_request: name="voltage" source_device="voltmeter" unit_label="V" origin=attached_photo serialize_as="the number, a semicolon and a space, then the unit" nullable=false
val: 25; V
